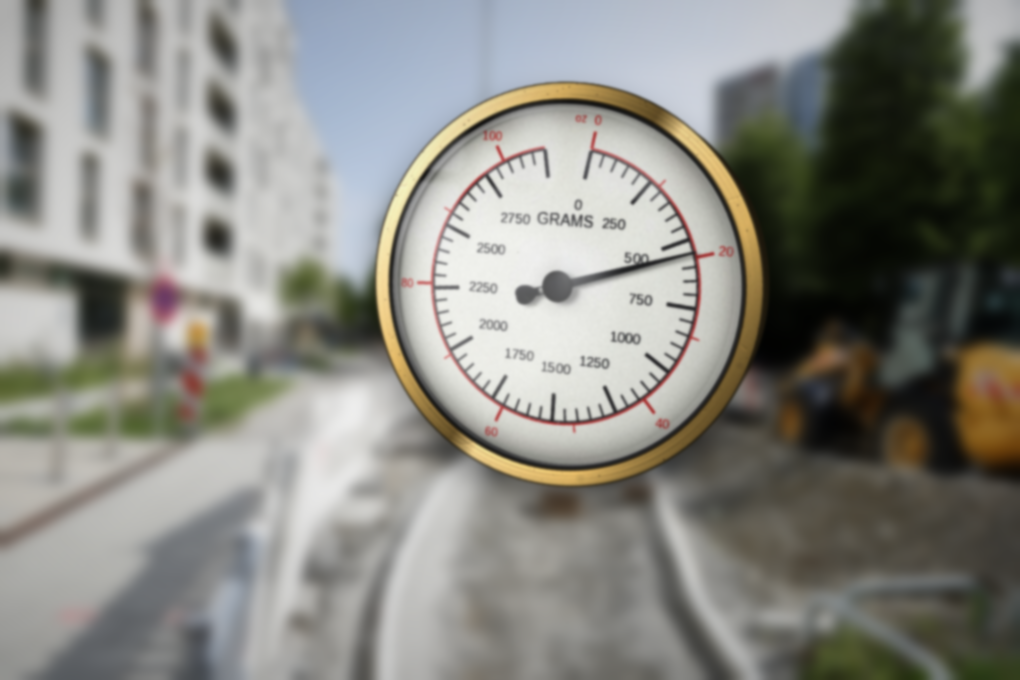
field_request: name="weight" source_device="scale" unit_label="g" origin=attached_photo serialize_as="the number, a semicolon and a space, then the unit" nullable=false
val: 550; g
